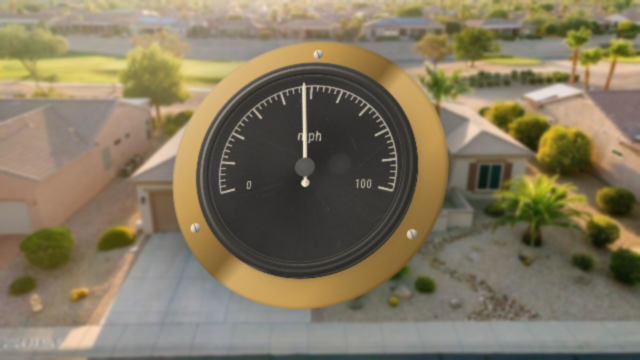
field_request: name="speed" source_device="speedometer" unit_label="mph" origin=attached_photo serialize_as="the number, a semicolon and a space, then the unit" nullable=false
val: 48; mph
